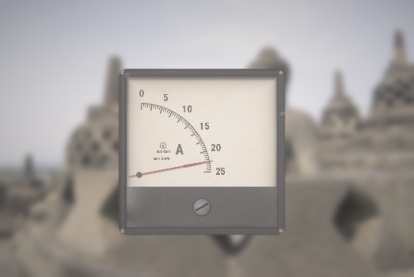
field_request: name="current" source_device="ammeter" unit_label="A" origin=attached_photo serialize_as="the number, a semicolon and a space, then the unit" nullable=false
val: 22.5; A
